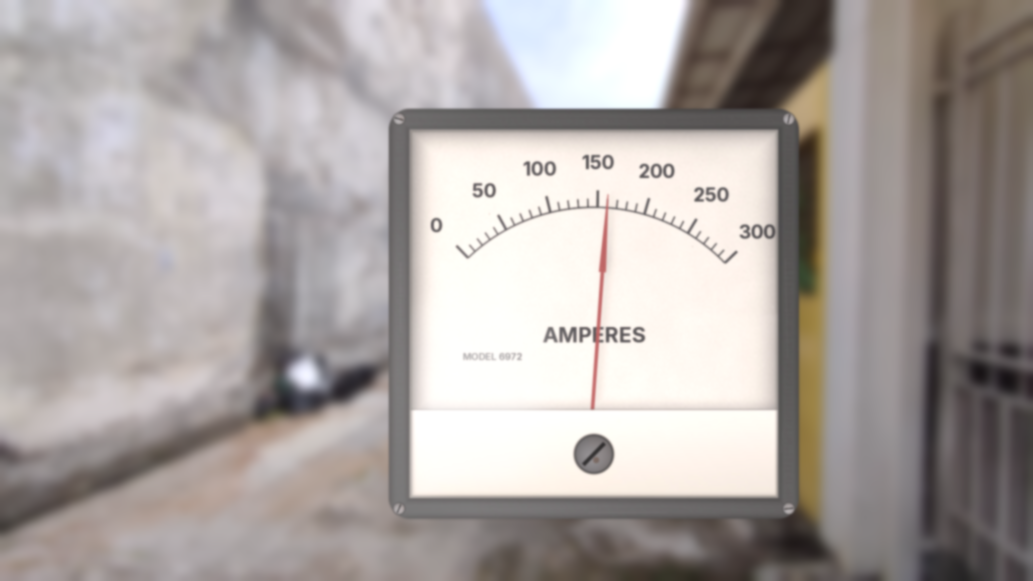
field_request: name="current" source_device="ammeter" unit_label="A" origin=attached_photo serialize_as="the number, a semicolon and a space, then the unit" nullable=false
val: 160; A
